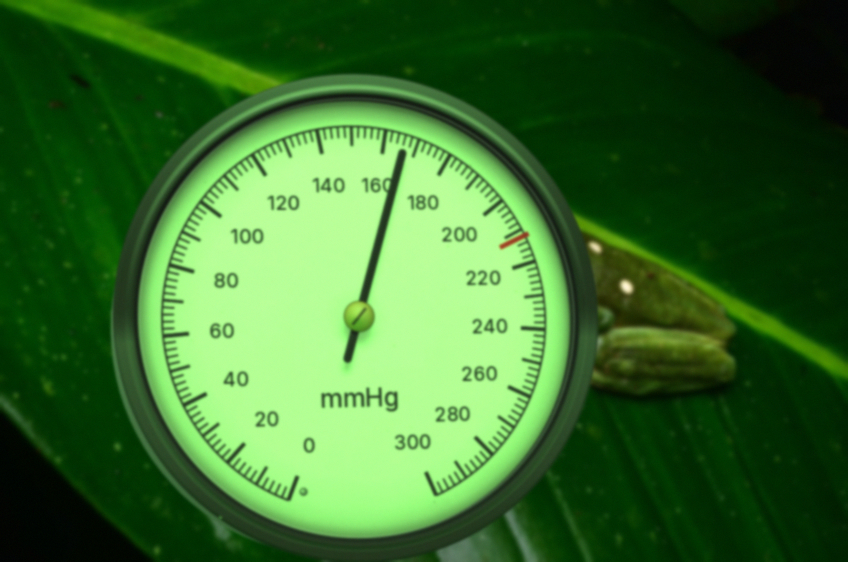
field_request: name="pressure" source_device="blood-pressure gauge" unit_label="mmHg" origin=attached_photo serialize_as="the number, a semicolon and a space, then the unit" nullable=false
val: 166; mmHg
